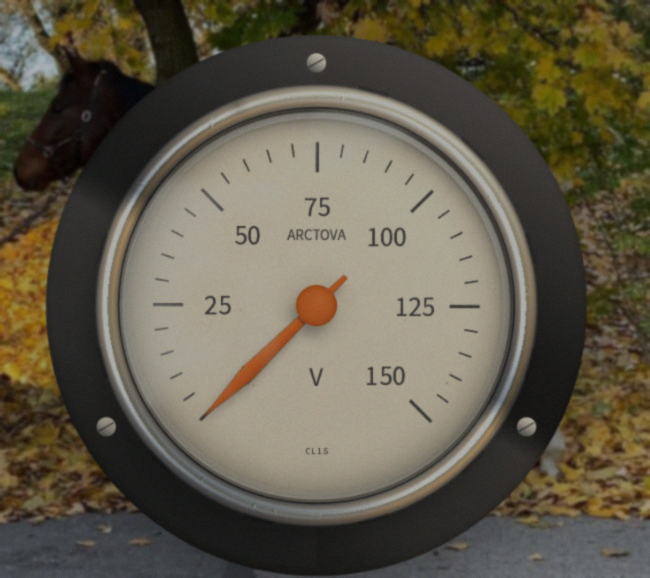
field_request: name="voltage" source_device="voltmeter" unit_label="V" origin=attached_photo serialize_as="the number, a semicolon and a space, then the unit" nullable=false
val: 0; V
